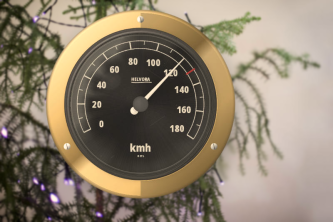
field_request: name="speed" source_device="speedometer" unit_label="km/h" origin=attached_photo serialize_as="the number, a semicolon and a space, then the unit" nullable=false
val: 120; km/h
